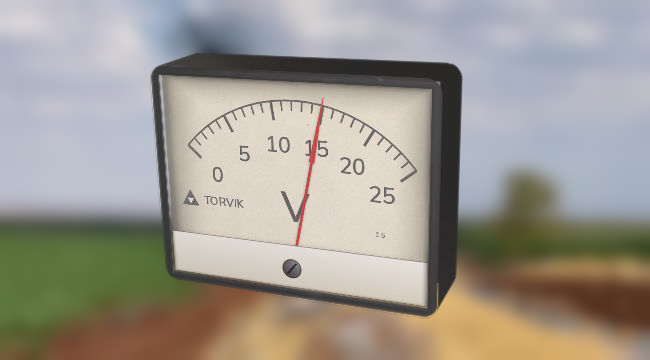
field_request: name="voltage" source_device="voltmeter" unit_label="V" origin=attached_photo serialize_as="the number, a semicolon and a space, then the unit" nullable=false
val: 15; V
